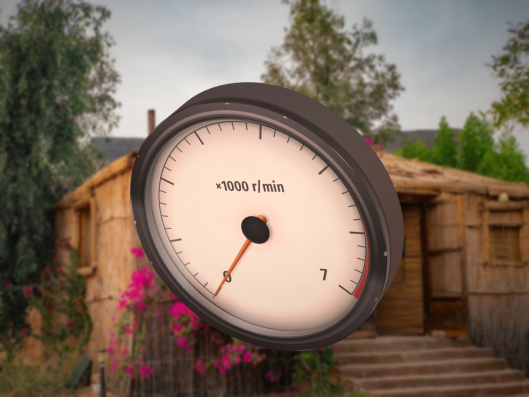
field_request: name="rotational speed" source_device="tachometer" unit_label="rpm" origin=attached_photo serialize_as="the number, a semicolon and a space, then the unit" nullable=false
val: 0; rpm
